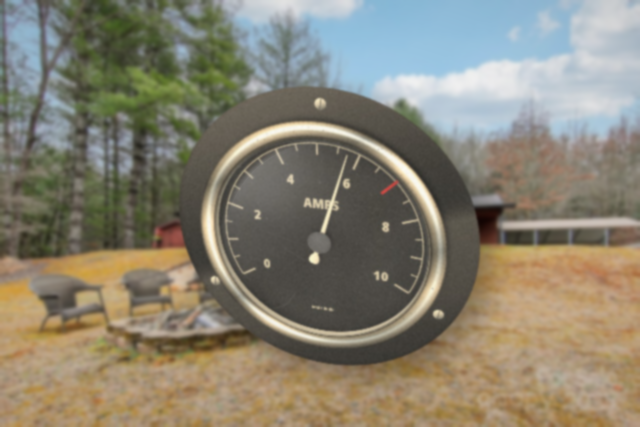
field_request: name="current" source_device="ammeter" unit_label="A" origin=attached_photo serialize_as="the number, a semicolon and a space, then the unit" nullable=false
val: 5.75; A
